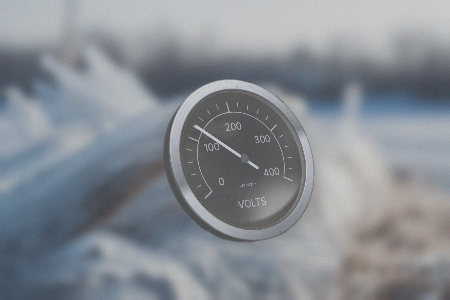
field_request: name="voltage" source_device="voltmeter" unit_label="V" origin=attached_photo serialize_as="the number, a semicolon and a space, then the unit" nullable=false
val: 120; V
